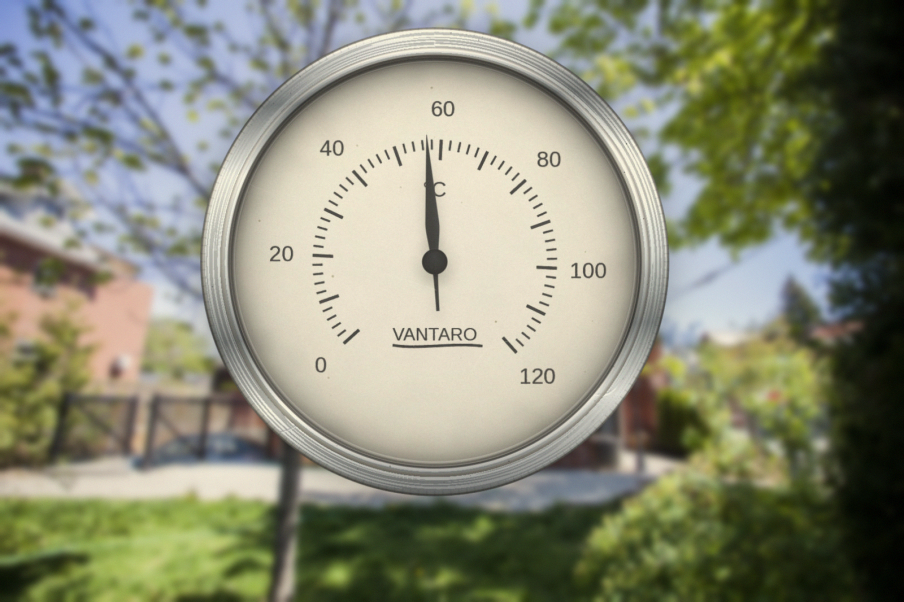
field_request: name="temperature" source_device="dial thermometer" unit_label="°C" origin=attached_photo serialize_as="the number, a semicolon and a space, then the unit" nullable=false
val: 57; °C
